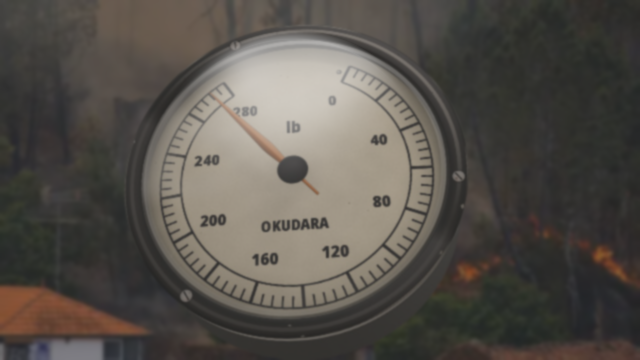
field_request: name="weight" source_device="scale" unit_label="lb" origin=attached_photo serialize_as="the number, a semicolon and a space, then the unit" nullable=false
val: 272; lb
